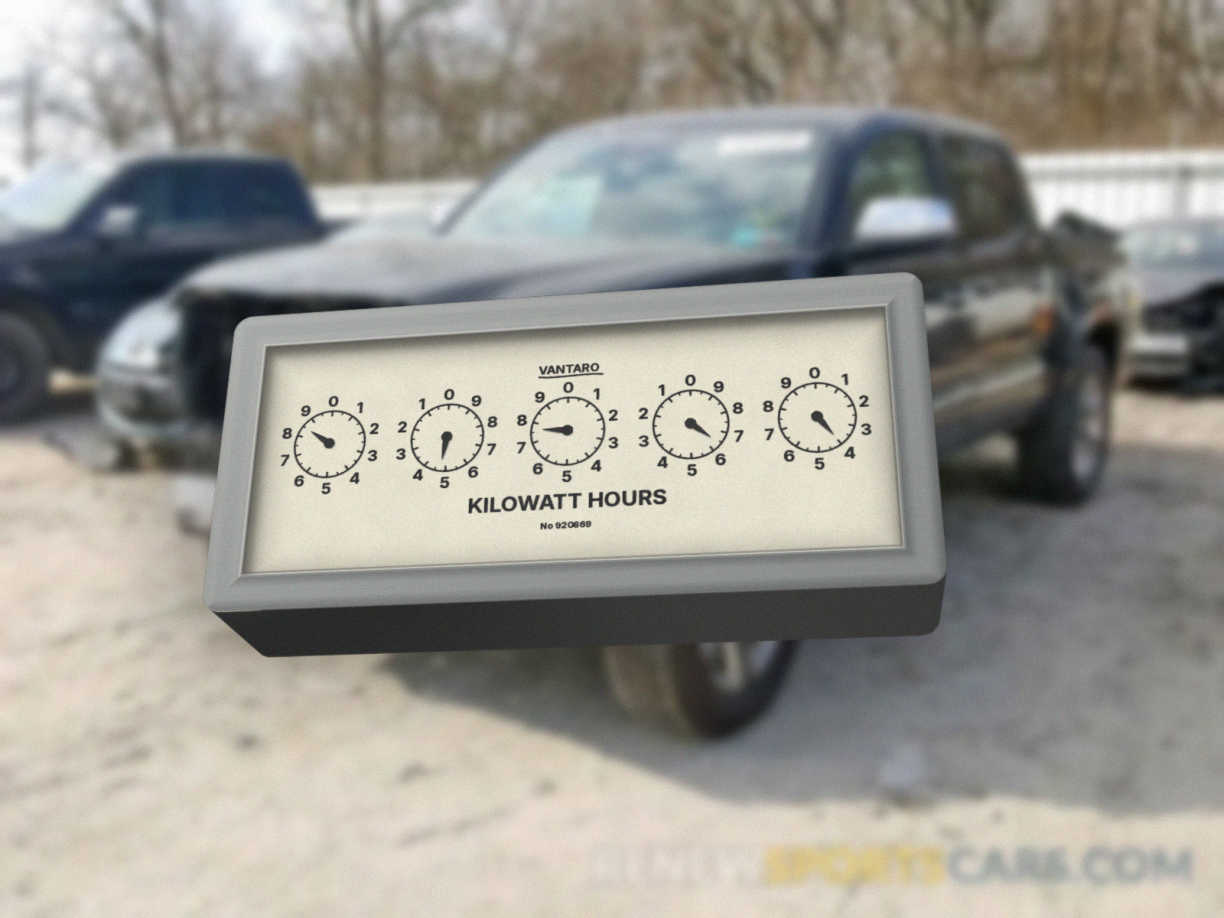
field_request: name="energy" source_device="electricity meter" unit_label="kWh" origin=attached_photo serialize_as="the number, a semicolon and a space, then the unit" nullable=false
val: 84764; kWh
